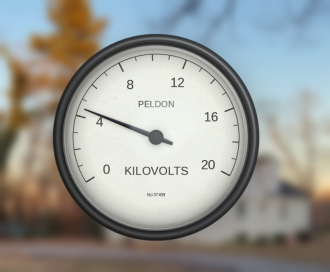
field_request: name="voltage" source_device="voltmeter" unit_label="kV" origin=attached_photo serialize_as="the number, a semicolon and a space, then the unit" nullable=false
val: 4.5; kV
